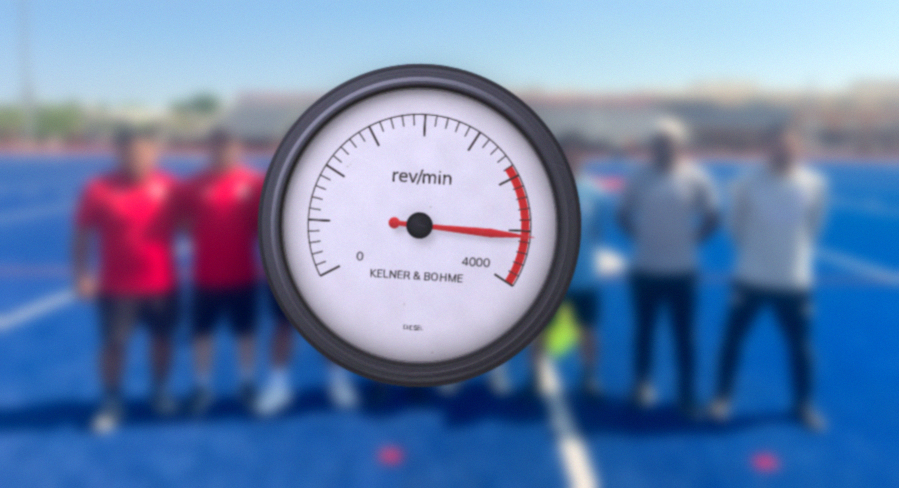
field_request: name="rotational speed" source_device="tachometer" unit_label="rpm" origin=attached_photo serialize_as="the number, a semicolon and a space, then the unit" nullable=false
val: 3550; rpm
